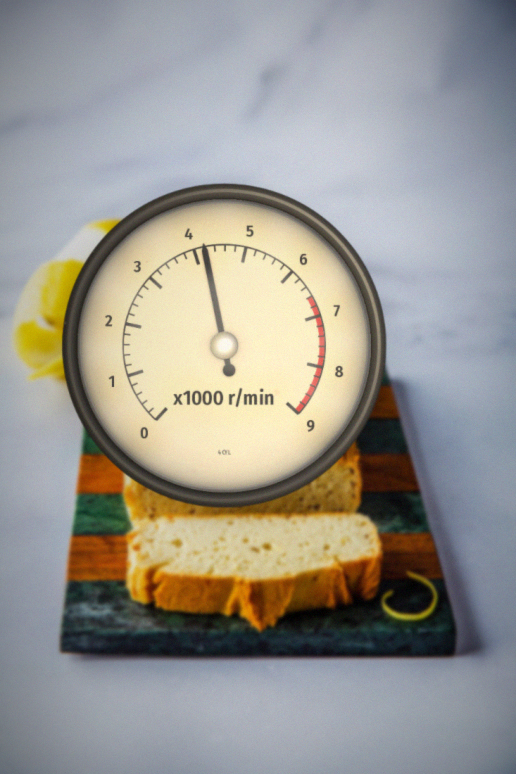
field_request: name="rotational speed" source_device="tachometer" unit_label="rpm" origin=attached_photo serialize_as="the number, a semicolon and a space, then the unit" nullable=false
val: 4200; rpm
